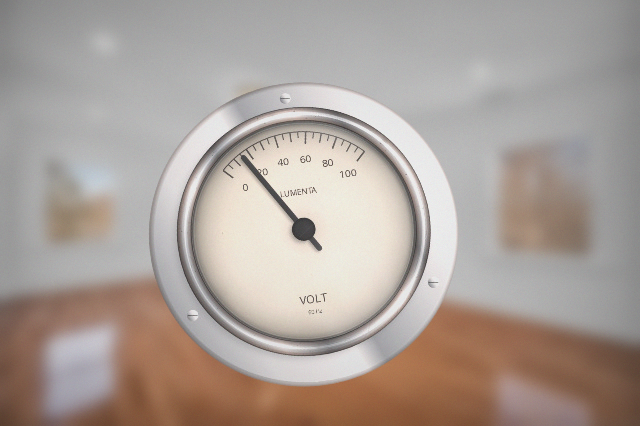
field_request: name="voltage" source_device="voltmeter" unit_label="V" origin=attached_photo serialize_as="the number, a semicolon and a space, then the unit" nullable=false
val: 15; V
